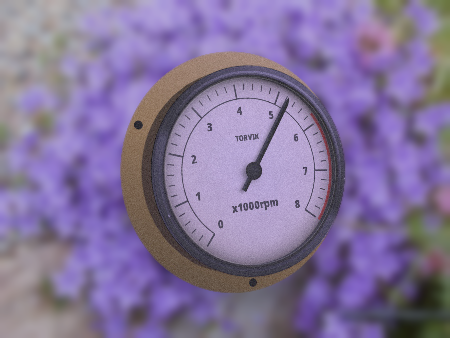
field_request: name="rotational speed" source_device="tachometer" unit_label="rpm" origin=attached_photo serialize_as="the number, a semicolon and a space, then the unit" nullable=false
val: 5200; rpm
